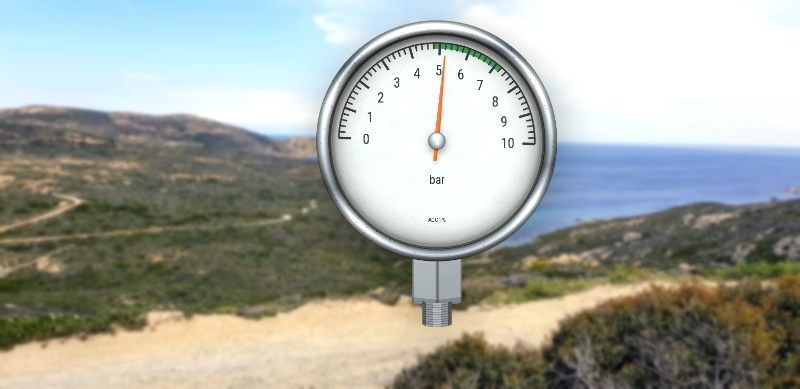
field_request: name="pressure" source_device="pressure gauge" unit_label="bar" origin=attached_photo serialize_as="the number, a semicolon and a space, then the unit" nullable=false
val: 5.2; bar
